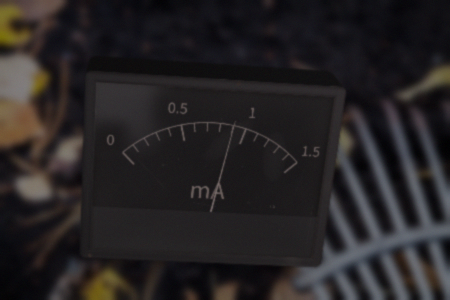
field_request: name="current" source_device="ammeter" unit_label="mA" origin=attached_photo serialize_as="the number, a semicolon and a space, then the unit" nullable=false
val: 0.9; mA
